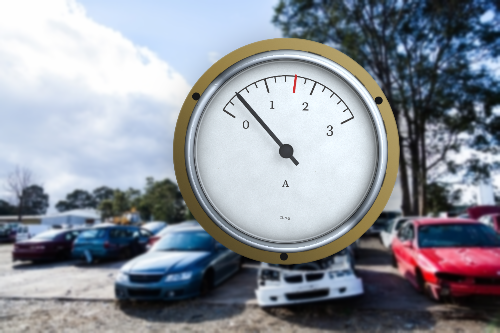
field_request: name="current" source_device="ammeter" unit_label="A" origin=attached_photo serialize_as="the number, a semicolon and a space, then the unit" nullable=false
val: 0.4; A
